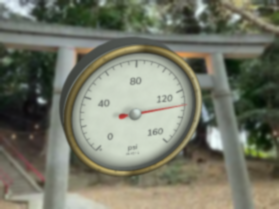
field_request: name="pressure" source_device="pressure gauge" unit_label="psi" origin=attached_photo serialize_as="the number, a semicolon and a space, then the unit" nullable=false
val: 130; psi
